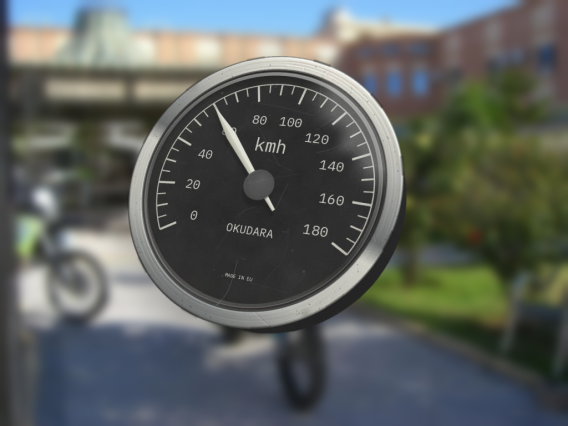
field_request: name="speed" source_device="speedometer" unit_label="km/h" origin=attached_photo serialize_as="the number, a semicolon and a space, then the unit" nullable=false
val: 60; km/h
